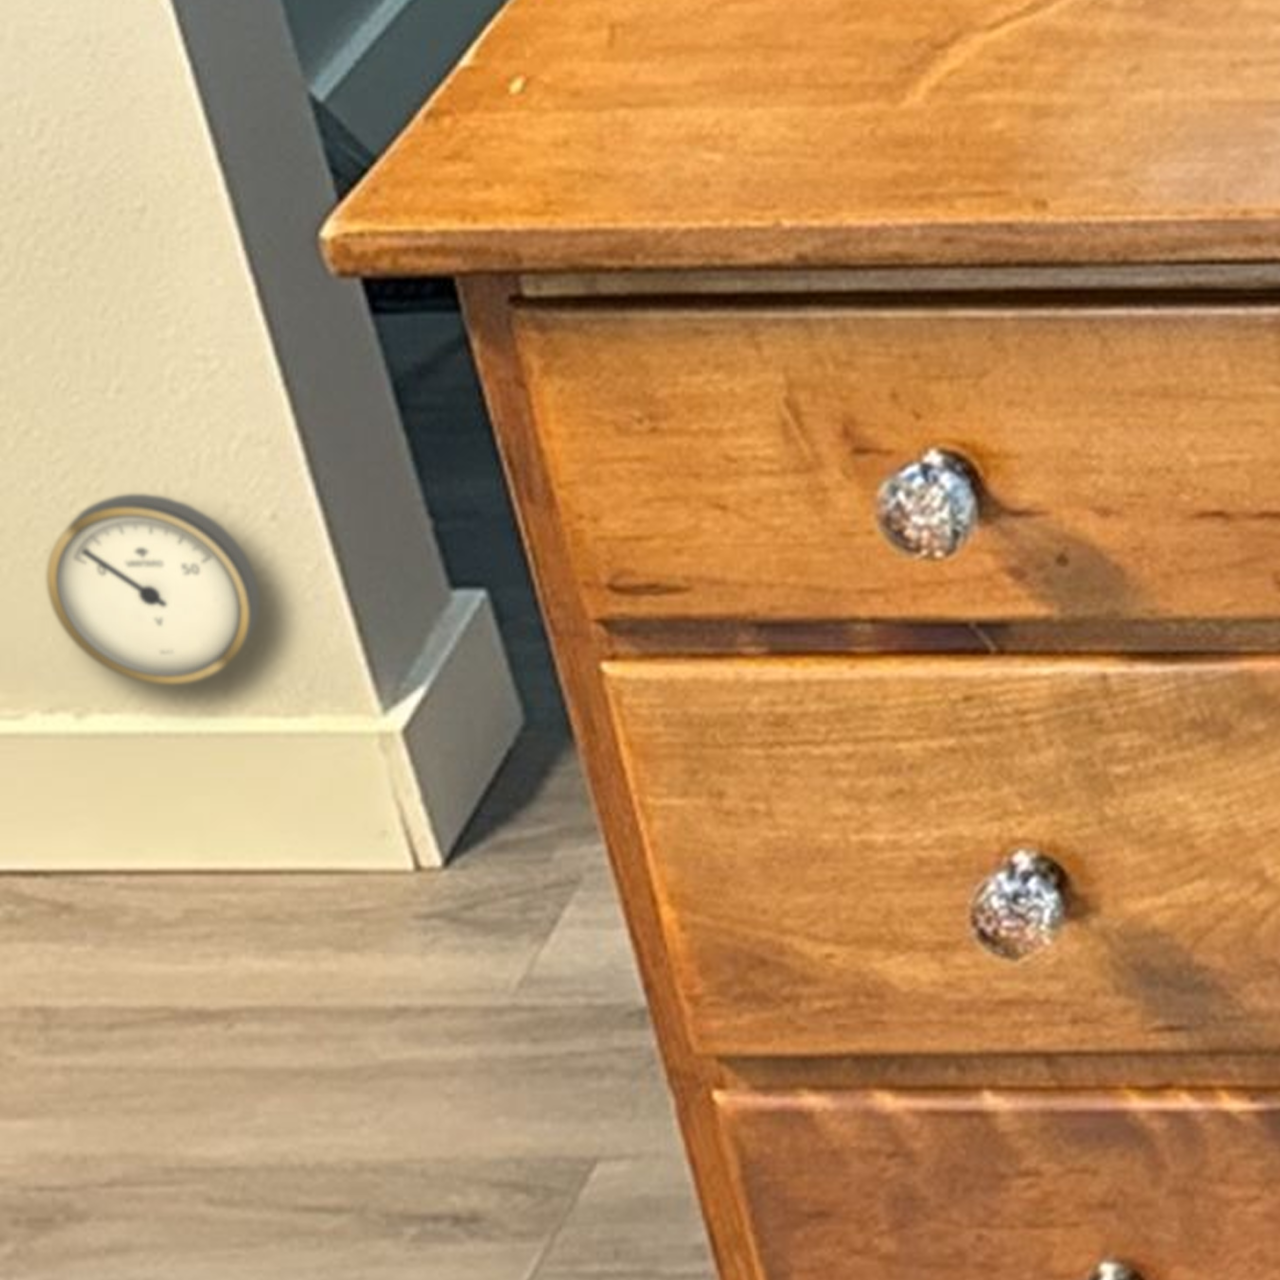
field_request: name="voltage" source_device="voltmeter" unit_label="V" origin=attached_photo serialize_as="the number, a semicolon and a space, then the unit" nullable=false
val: 5; V
